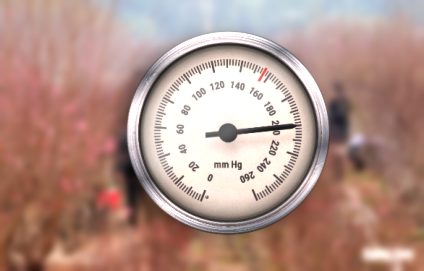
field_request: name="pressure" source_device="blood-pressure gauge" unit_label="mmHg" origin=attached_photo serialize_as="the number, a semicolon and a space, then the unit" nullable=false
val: 200; mmHg
